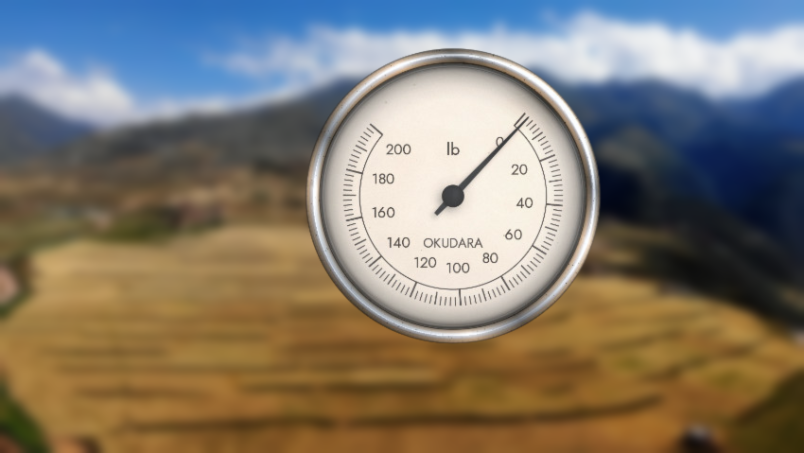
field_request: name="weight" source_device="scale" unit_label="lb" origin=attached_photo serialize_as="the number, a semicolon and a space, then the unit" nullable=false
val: 2; lb
